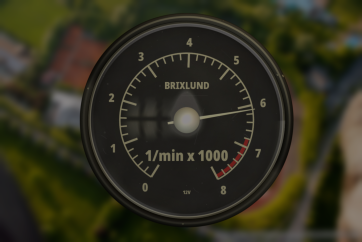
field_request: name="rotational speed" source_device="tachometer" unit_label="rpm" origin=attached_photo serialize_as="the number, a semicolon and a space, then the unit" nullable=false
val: 6100; rpm
